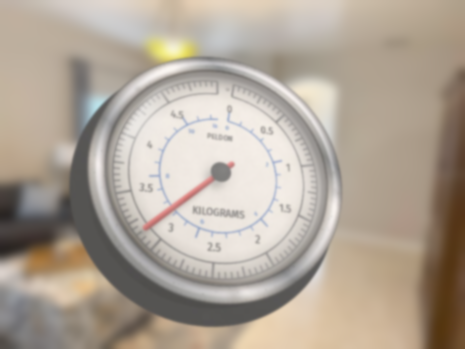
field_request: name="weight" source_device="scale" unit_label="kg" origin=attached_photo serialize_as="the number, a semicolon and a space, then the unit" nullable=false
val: 3.15; kg
